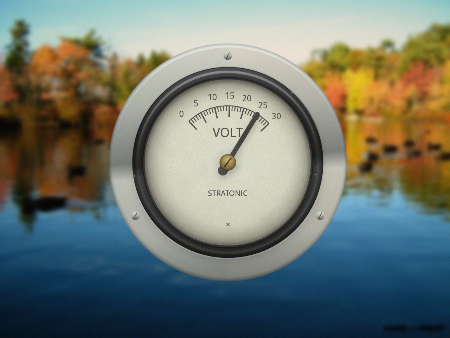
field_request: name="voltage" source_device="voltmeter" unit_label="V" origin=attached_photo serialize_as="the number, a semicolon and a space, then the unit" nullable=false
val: 25; V
